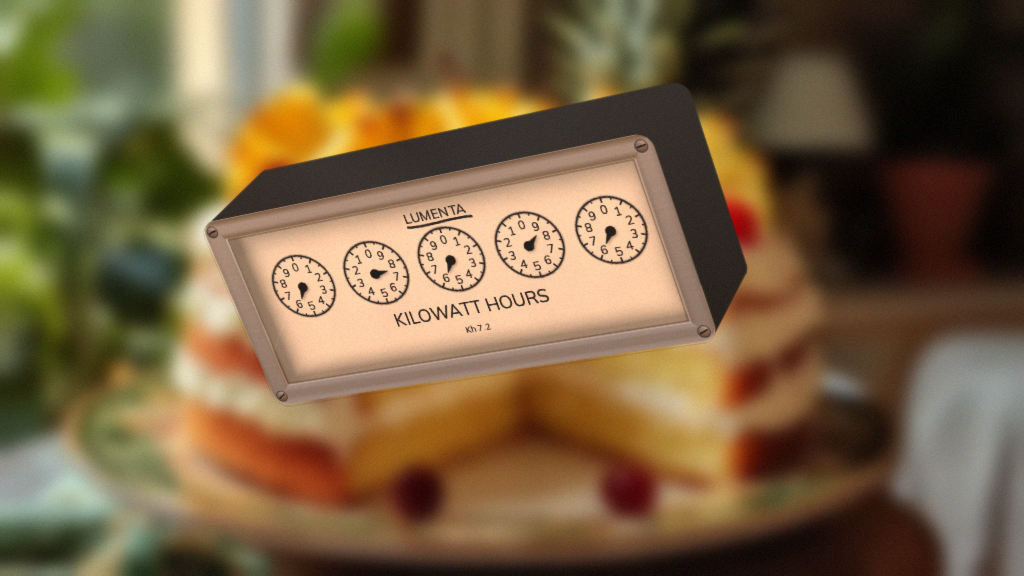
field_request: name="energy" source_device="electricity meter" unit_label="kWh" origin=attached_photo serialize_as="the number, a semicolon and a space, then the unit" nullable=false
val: 57586; kWh
